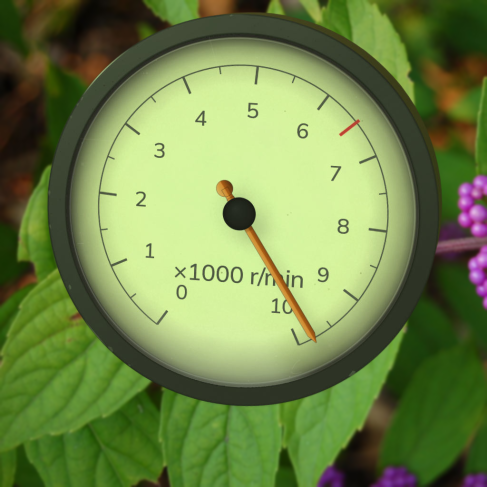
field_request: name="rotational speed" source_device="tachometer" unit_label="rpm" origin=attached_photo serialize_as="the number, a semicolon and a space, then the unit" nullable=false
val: 9750; rpm
